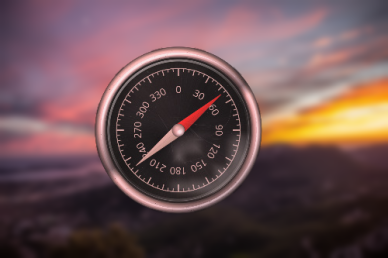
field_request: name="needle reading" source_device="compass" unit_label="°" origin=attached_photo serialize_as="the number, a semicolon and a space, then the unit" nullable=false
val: 50; °
